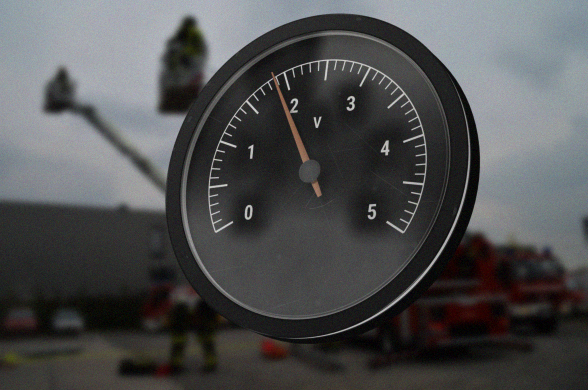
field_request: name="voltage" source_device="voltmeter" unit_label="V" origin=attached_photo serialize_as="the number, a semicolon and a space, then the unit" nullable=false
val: 1.9; V
